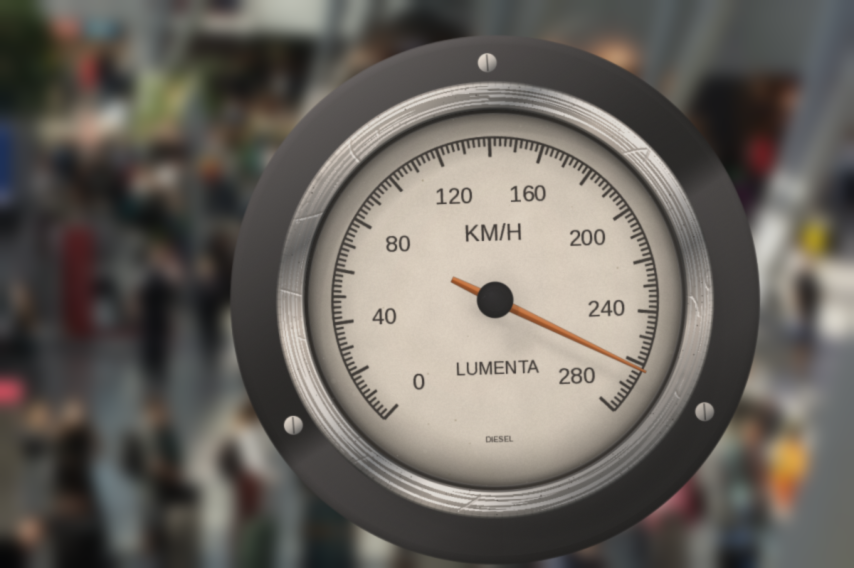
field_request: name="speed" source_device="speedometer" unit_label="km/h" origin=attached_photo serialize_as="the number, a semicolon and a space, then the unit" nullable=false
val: 262; km/h
